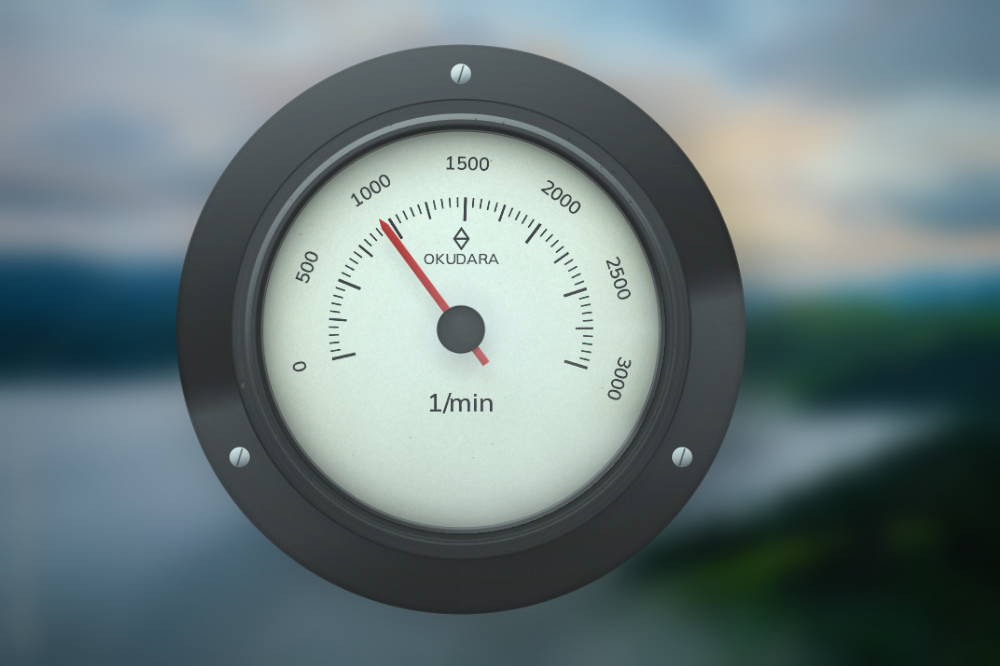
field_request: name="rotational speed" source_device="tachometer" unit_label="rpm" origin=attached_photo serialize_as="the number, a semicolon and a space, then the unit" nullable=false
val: 950; rpm
